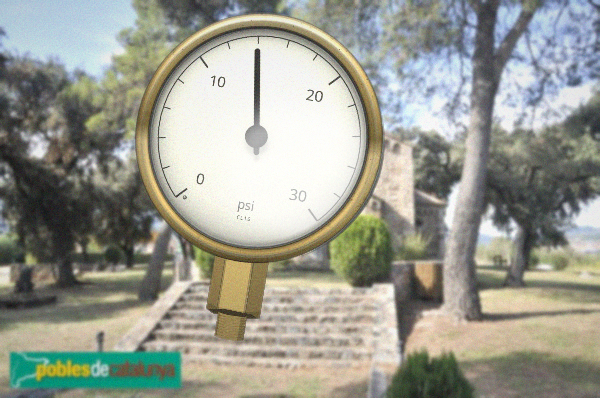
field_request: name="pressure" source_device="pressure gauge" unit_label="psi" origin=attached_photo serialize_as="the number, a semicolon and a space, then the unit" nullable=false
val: 14; psi
